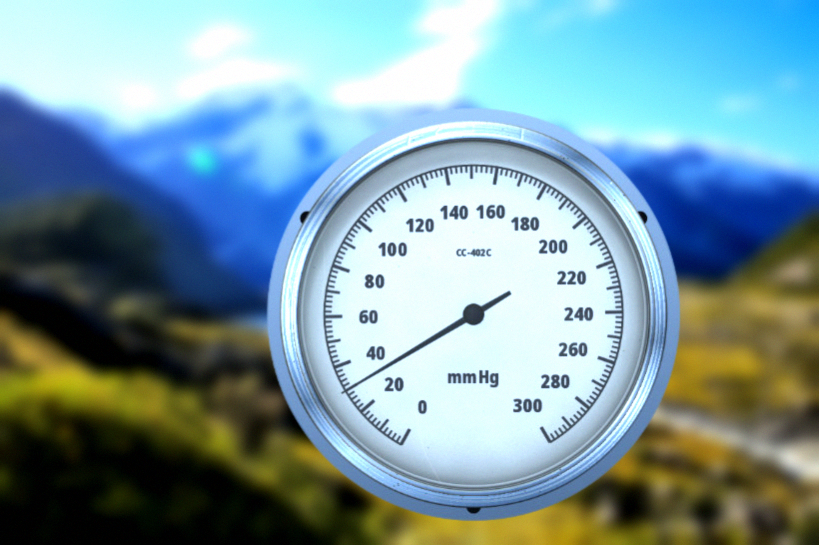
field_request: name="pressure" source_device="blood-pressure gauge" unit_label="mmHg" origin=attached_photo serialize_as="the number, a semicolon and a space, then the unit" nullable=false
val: 30; mmHg
